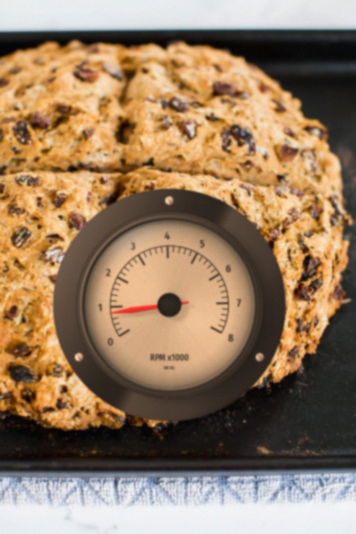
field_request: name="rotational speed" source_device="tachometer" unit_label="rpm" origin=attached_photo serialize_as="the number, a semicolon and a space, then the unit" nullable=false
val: 800; rpm
